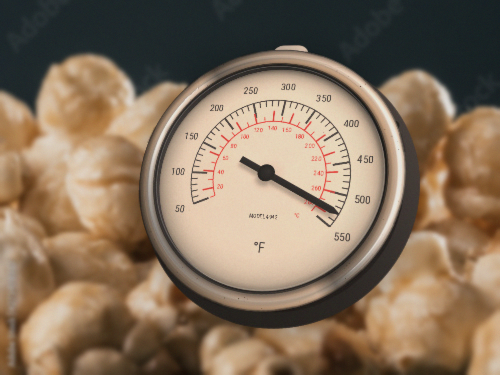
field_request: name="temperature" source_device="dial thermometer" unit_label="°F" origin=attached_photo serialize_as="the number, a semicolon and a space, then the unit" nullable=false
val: 530; °F
